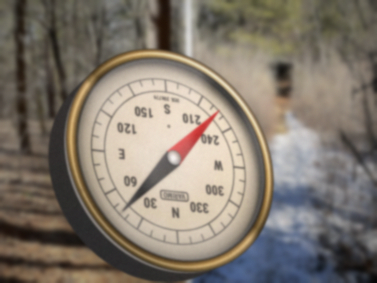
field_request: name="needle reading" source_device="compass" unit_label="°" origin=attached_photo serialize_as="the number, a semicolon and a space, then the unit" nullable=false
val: 225; °
